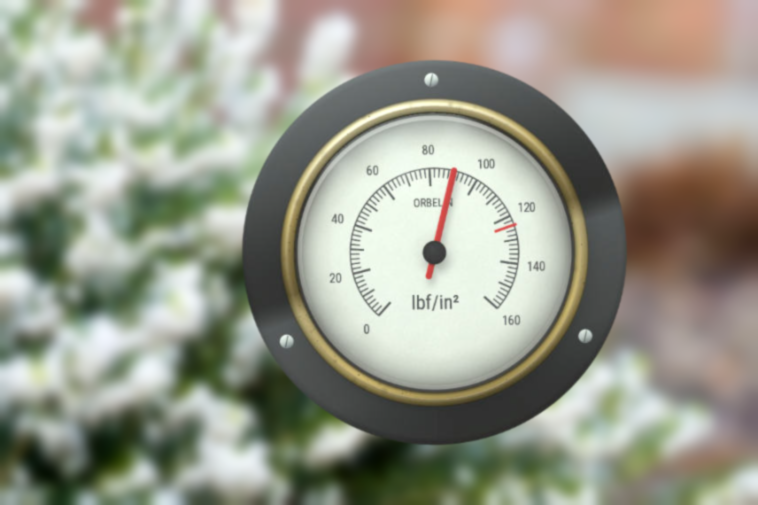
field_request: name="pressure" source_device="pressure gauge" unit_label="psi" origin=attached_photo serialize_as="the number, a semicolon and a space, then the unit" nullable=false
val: 90; psi
